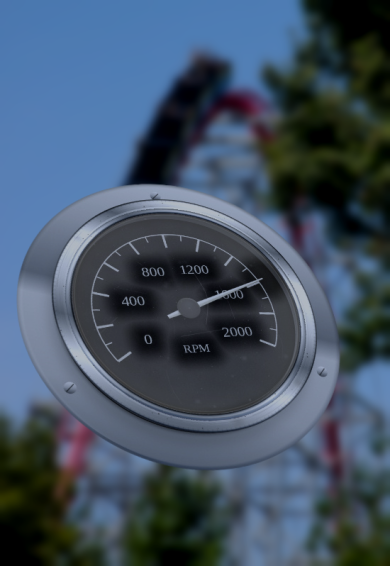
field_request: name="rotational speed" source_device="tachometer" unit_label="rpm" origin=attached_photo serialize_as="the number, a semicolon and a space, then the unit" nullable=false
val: 1600; rpm
